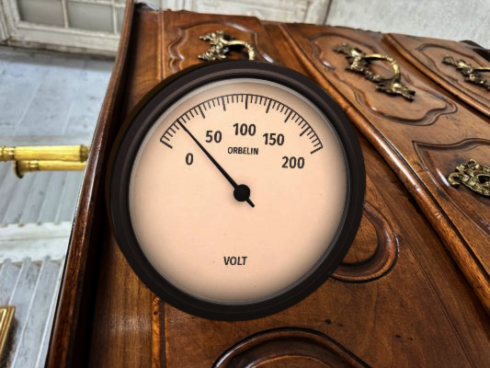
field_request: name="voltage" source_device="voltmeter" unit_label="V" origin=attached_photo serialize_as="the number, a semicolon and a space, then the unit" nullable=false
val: 25; V
